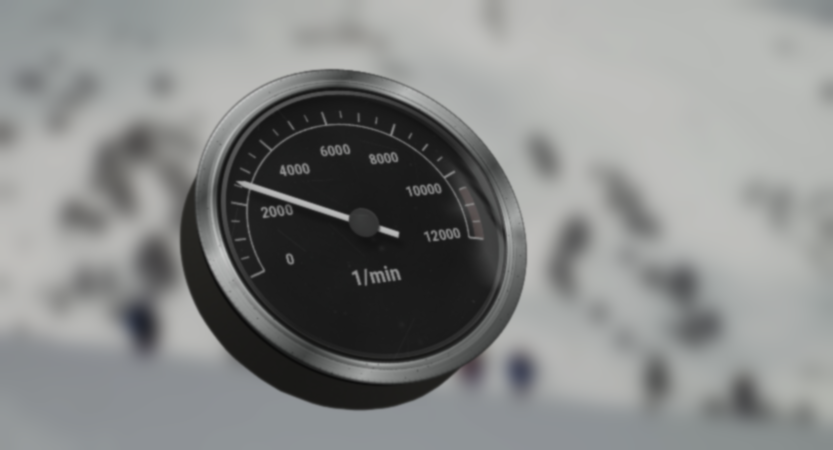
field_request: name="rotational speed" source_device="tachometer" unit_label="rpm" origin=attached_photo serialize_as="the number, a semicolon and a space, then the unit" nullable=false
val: 2500; rpm
